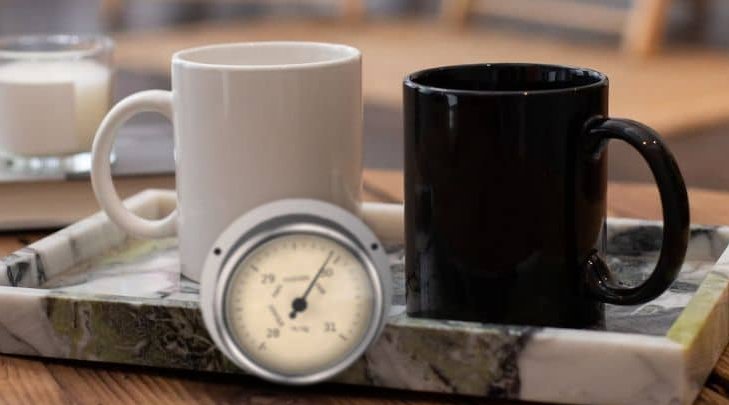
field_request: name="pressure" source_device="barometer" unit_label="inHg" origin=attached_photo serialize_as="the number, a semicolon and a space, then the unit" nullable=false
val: 29.9; inHg
